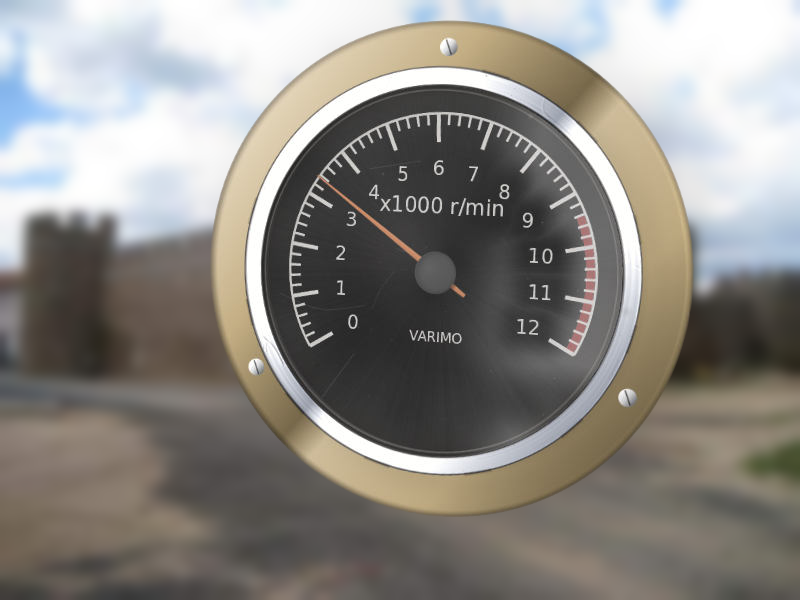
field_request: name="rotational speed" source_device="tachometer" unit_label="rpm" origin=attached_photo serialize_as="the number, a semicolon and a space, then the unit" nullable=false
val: 3400; rpm
